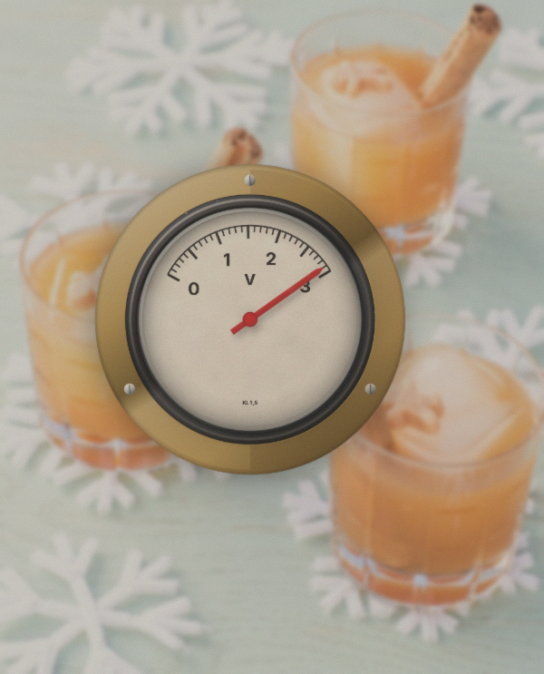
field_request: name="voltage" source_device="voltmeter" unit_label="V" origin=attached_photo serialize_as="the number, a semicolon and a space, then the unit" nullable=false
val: 2.9; V
